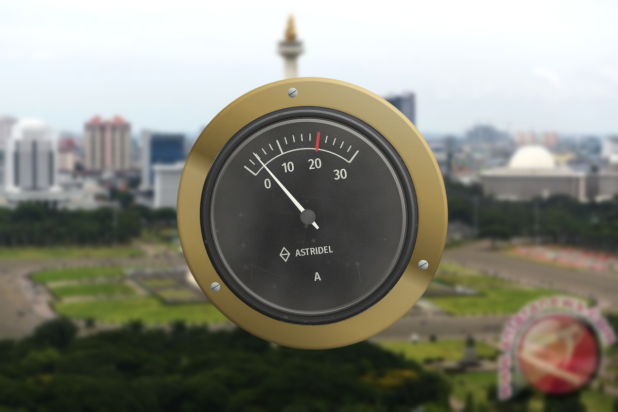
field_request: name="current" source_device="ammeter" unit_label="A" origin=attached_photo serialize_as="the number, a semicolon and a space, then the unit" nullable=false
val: 4; A
